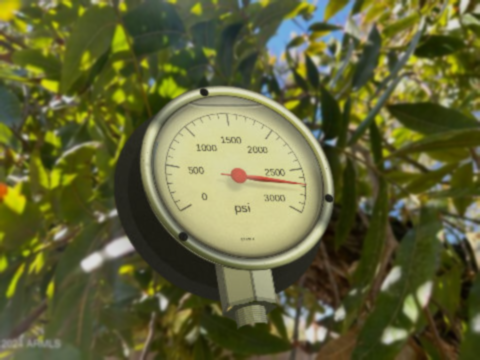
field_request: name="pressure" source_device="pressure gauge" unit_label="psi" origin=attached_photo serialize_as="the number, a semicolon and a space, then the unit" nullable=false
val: 2700; psi
